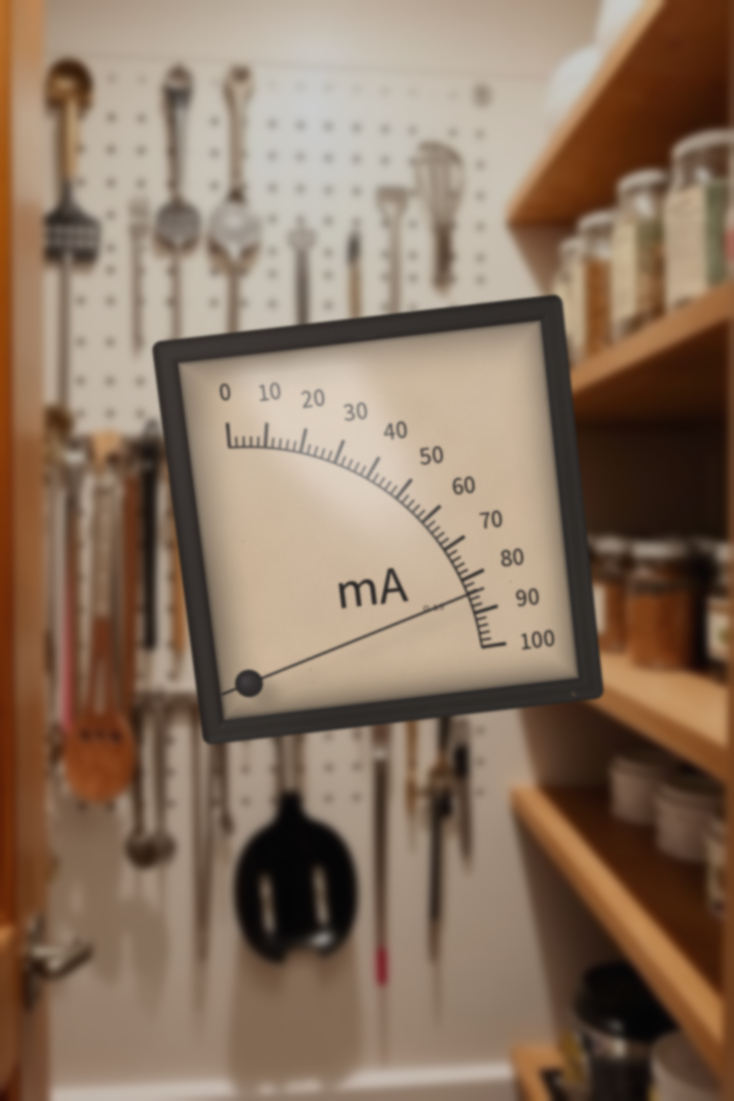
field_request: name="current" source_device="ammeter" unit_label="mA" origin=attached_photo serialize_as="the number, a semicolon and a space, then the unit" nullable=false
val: 84; mA
